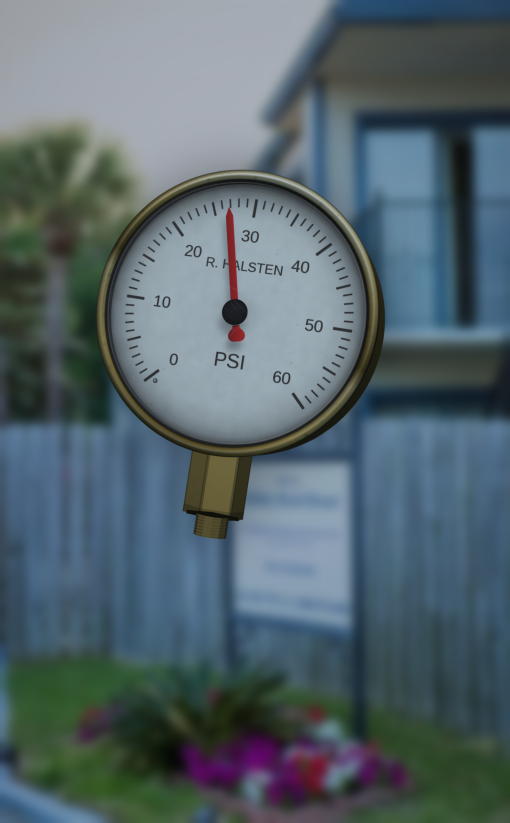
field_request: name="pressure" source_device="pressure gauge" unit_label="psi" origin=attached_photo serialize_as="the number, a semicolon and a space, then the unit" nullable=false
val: 27; psi
